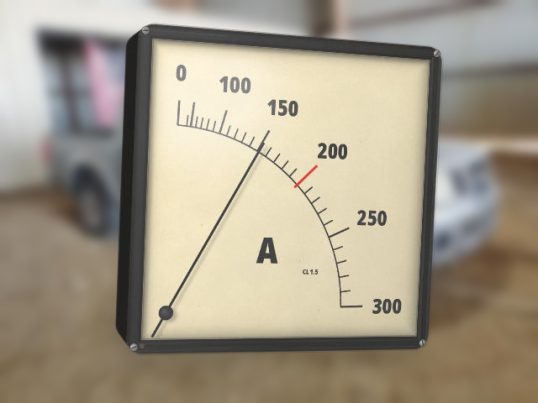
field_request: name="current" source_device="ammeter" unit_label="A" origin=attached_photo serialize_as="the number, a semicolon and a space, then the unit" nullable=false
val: 150; A
